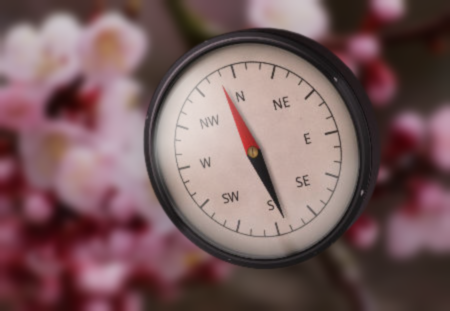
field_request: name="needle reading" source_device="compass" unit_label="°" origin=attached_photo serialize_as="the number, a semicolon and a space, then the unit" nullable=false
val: 350; °
